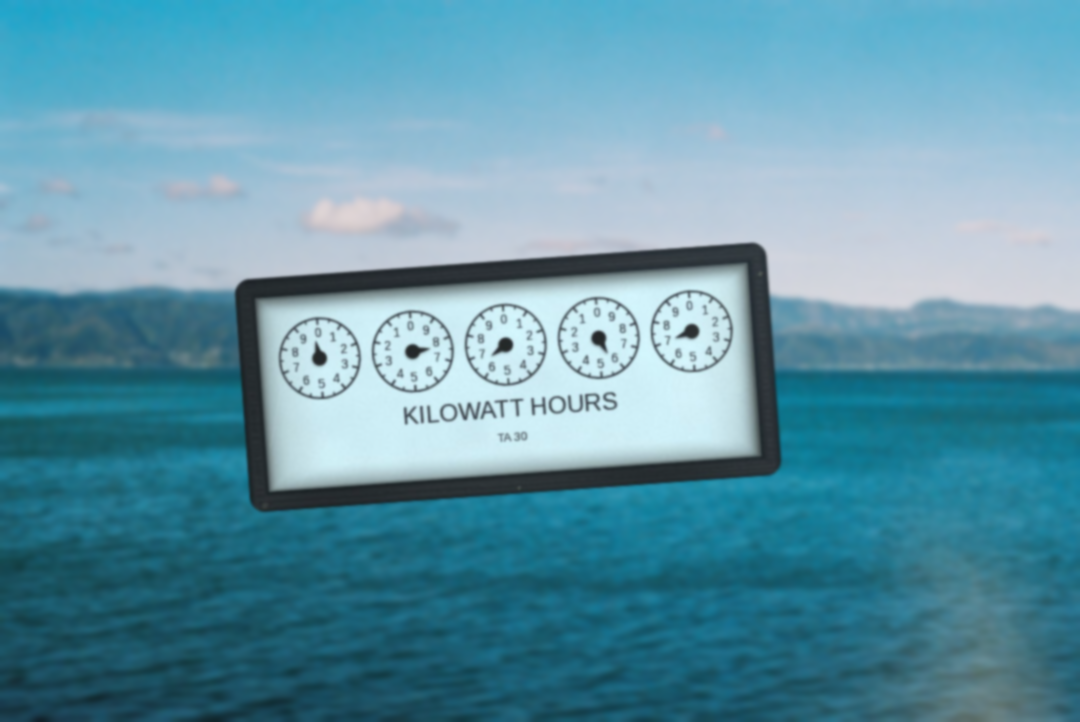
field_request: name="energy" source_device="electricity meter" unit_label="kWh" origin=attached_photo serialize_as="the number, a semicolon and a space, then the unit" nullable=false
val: 97657; kWh
